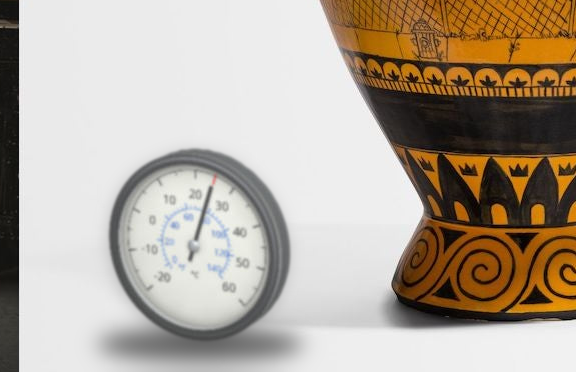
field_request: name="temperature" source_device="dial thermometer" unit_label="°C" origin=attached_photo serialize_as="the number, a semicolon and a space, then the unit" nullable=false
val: 25; °C
